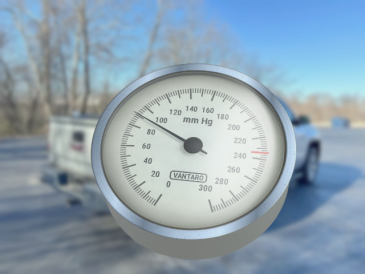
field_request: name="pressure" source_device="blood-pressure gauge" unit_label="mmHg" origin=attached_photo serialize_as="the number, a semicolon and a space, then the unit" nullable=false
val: 90; mmHg
